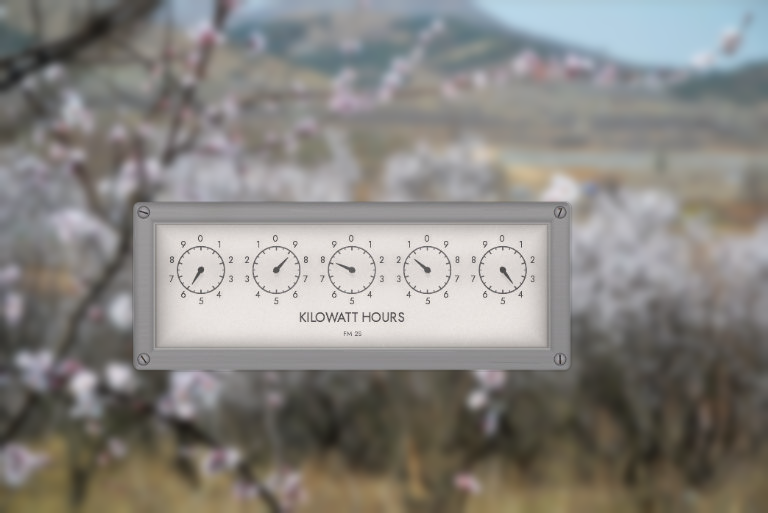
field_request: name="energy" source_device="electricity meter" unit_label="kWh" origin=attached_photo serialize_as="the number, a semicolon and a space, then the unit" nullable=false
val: 58814; kWh
